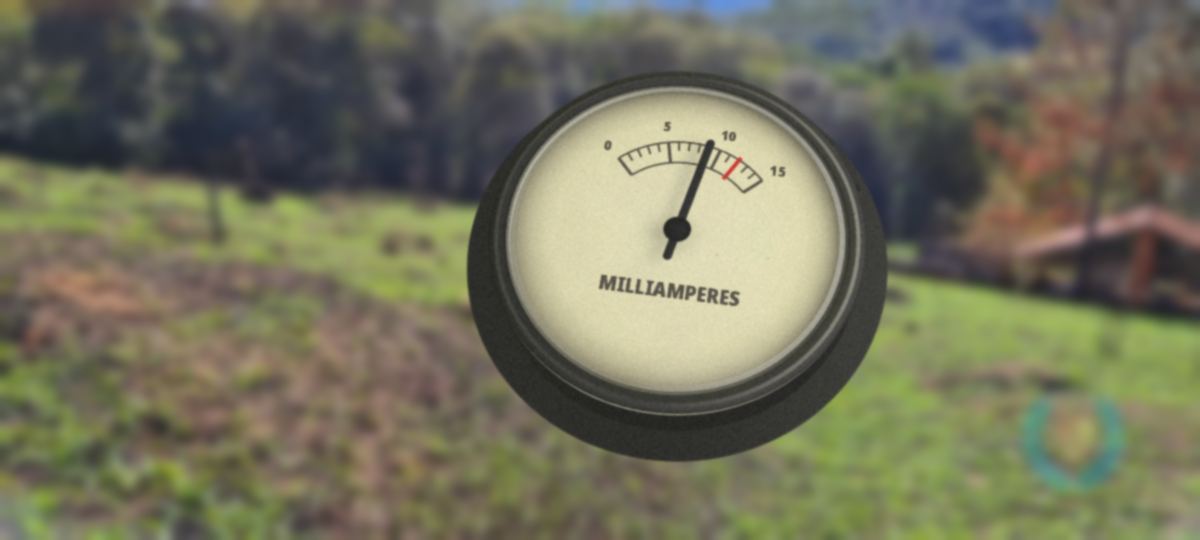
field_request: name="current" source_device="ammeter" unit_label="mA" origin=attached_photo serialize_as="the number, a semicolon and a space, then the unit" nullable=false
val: 9; mA
